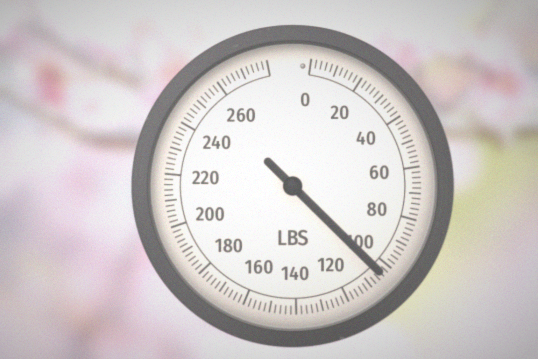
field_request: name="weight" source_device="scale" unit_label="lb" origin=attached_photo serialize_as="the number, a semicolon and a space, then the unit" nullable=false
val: 104; lb
